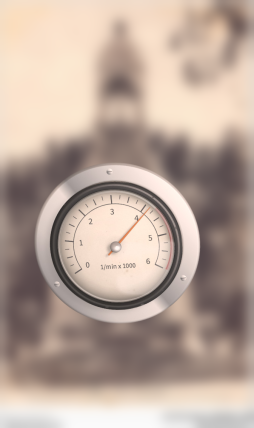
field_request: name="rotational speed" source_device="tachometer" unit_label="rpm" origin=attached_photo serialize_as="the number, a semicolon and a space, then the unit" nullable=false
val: 4125; rpm
